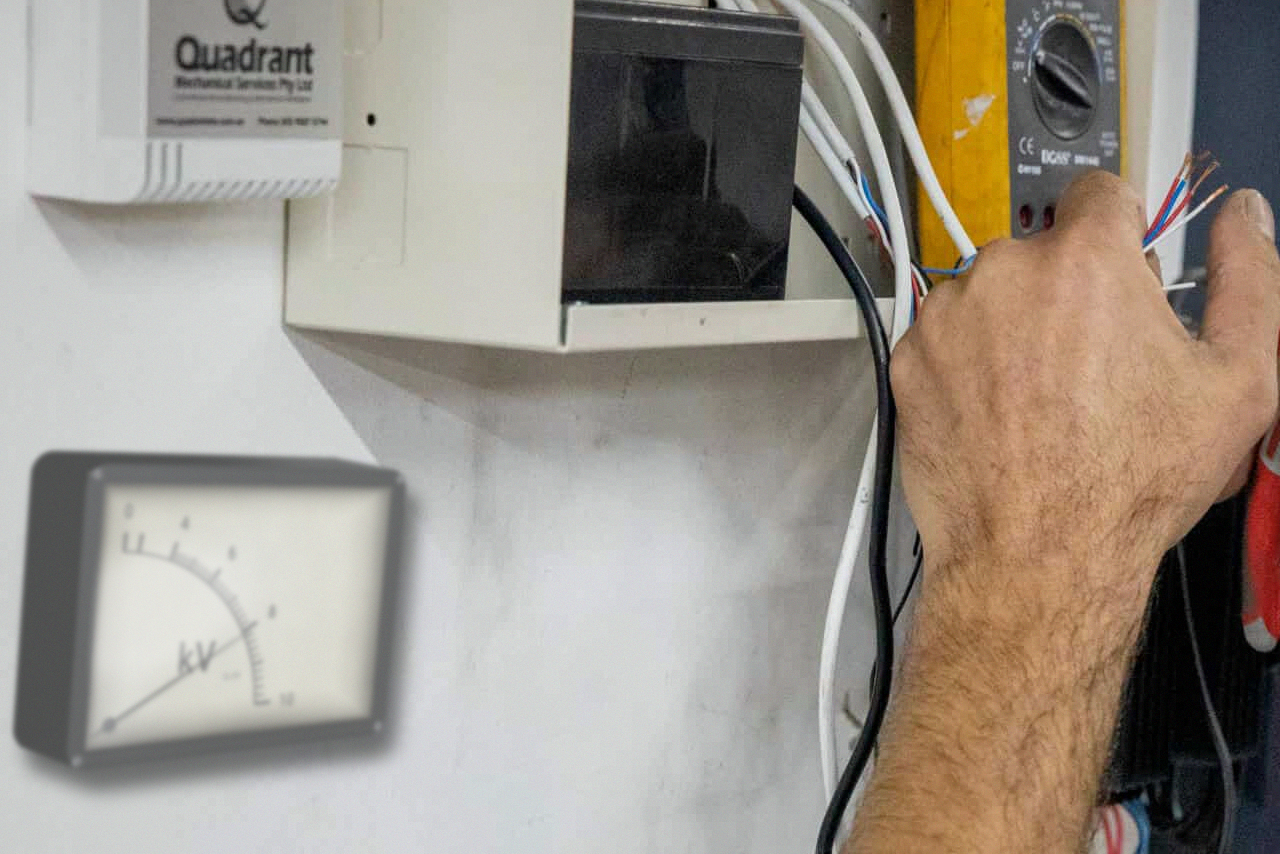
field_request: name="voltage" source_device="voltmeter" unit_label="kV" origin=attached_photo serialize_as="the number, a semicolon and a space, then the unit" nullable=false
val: 8; kV
